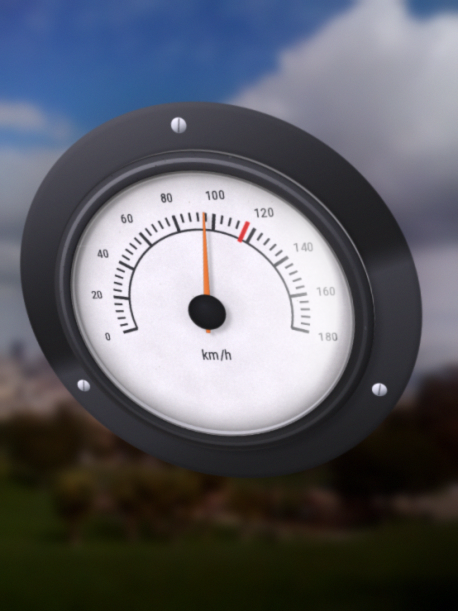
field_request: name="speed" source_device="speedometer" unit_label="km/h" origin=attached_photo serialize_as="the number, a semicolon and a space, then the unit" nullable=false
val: 96; km/h
